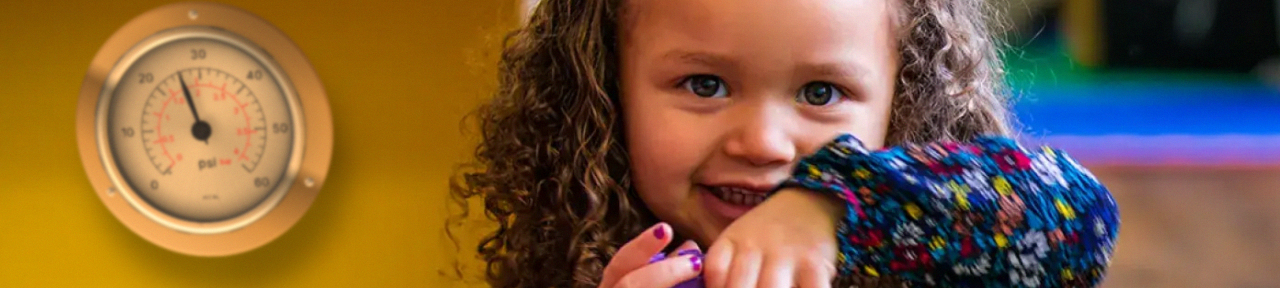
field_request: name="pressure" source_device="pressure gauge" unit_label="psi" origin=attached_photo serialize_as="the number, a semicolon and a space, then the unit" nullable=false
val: 26; psi
